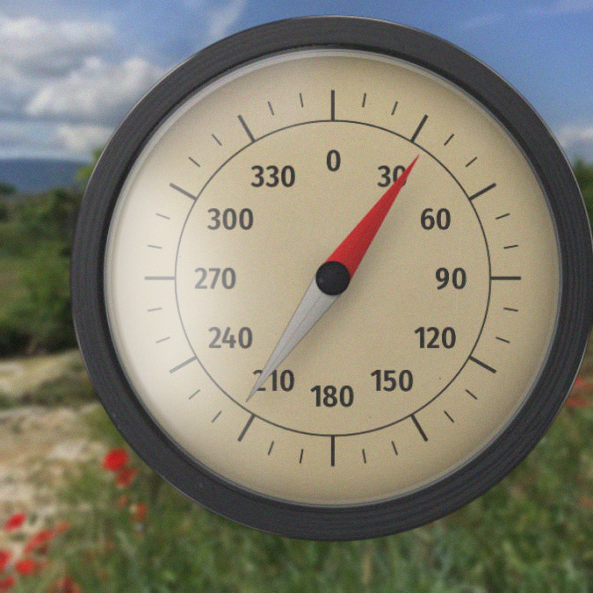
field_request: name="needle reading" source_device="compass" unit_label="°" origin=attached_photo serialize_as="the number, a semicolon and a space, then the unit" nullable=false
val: 35; °
